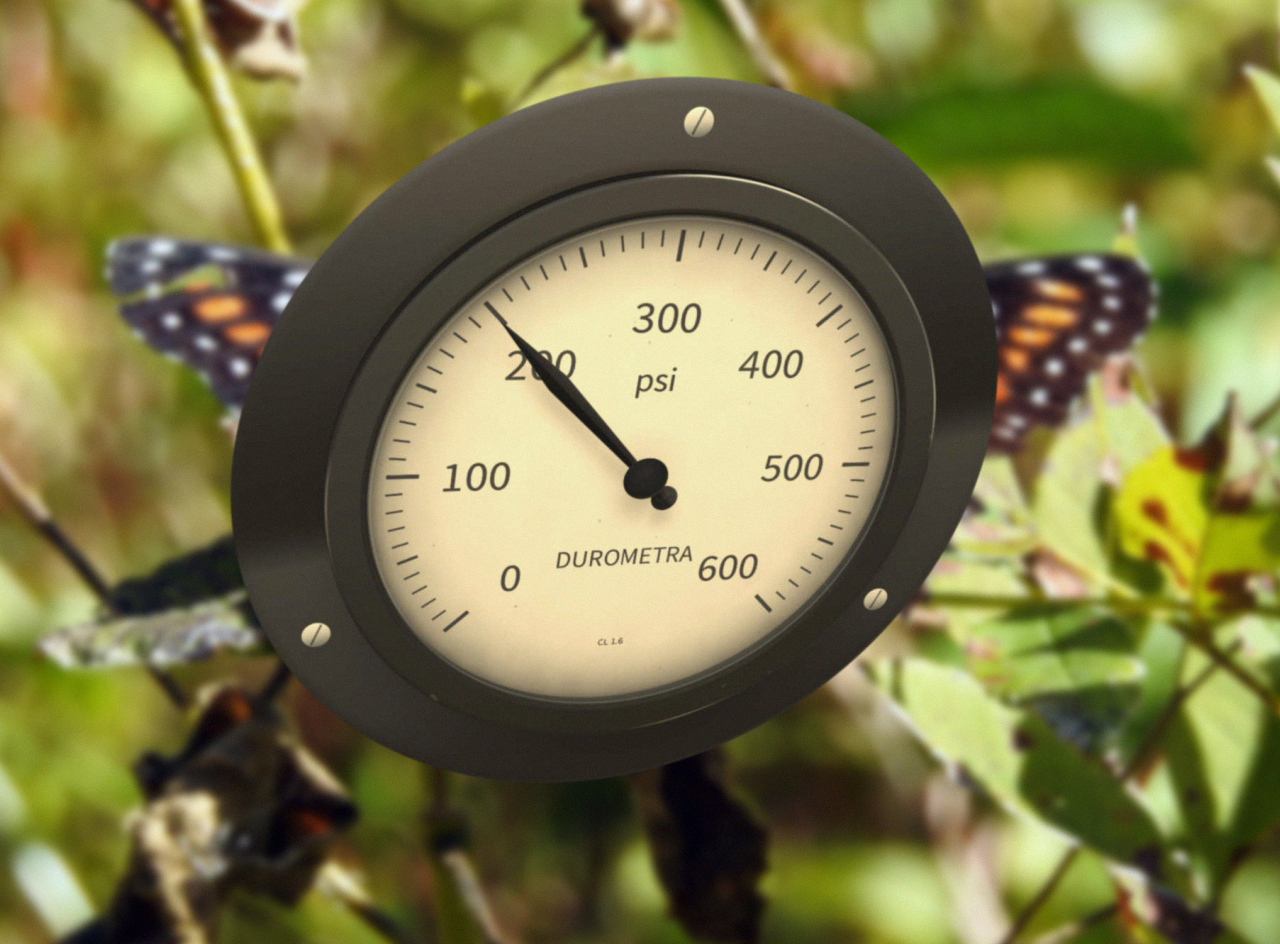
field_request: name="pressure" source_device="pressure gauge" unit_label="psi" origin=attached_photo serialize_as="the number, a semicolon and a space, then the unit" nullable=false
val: 200; psi
